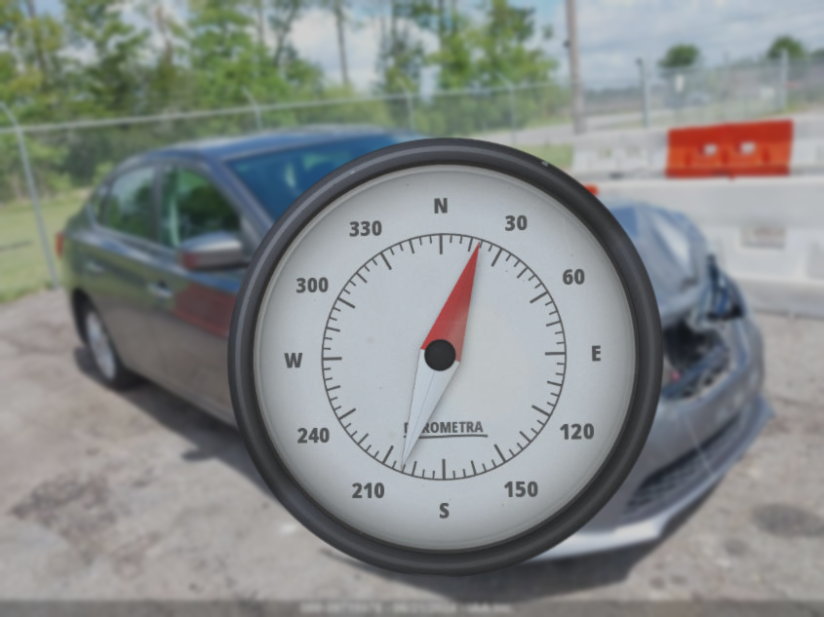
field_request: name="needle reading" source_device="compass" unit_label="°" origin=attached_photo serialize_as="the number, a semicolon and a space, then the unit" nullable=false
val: 20; °
